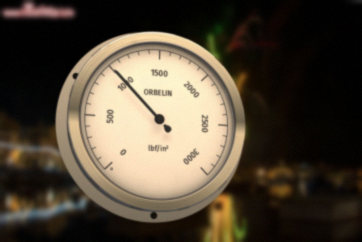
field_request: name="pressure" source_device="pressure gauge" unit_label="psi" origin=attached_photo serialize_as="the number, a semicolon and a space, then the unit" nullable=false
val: 1000; psi
